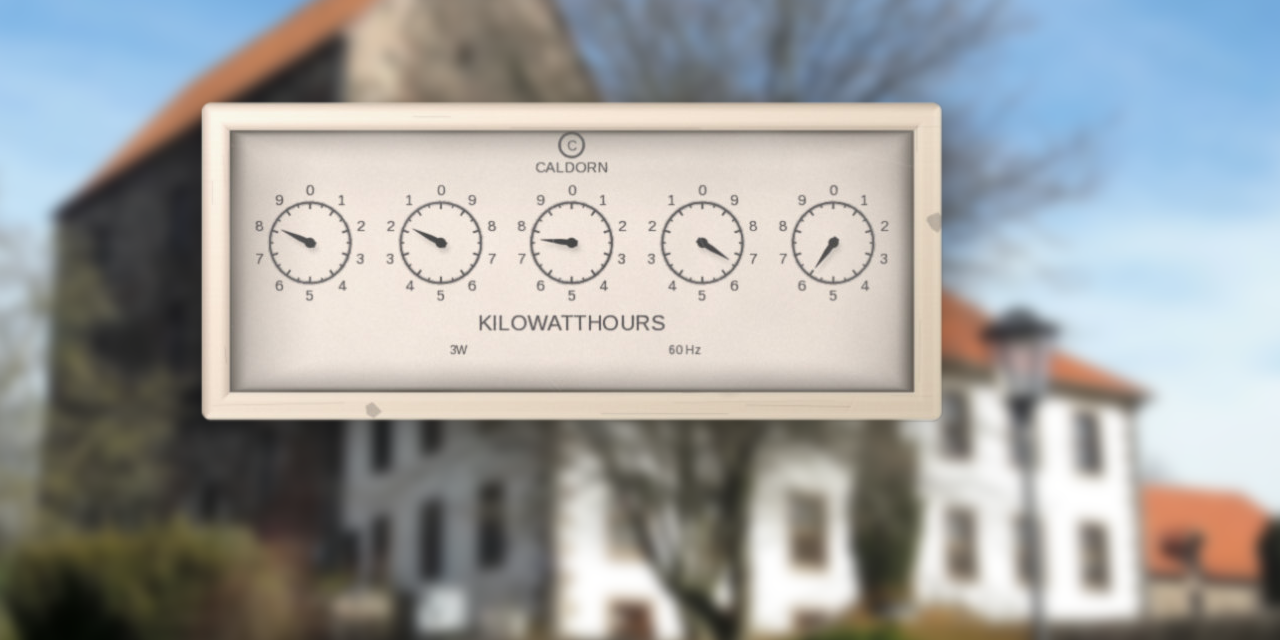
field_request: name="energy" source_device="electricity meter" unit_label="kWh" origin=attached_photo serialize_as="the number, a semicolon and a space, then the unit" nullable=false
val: 81766; kWh
